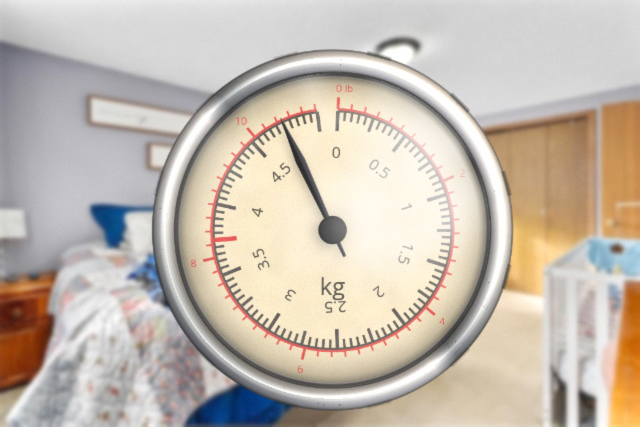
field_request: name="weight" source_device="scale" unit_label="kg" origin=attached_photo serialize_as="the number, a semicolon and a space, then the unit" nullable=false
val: 4.75; kg
